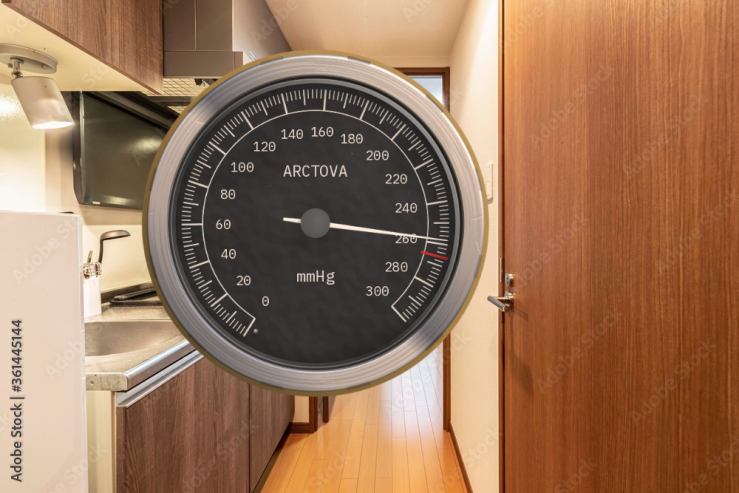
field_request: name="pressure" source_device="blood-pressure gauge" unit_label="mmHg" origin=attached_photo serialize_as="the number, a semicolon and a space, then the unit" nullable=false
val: 258; mmHg
